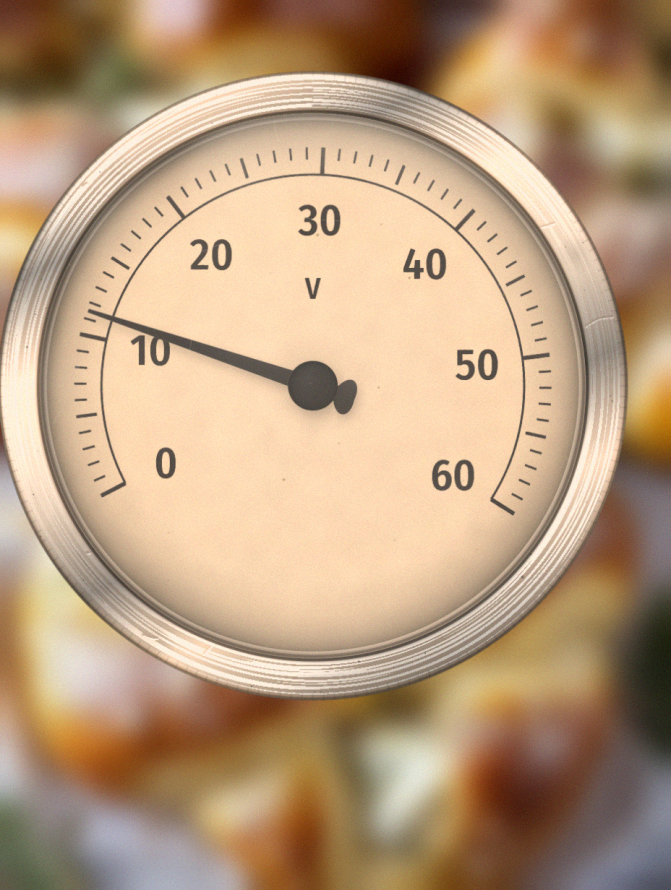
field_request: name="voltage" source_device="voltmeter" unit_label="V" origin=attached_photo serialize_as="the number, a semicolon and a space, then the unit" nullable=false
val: 11.5; V
